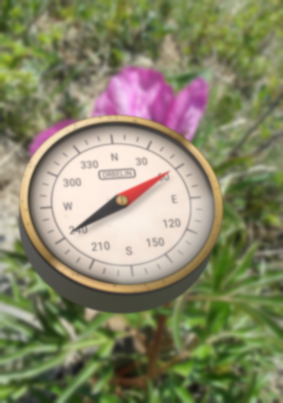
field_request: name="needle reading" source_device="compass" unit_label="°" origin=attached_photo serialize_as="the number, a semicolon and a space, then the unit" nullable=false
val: 60; °
